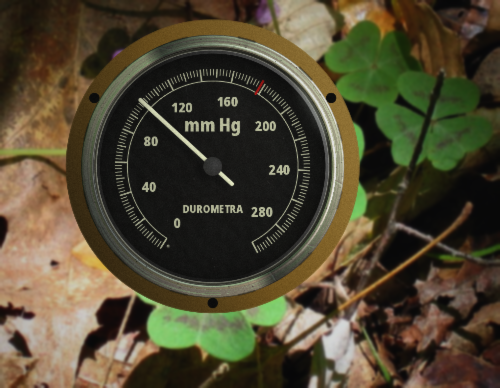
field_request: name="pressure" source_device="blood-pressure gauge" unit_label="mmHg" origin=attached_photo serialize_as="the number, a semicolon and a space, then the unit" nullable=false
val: 100; mmHg
